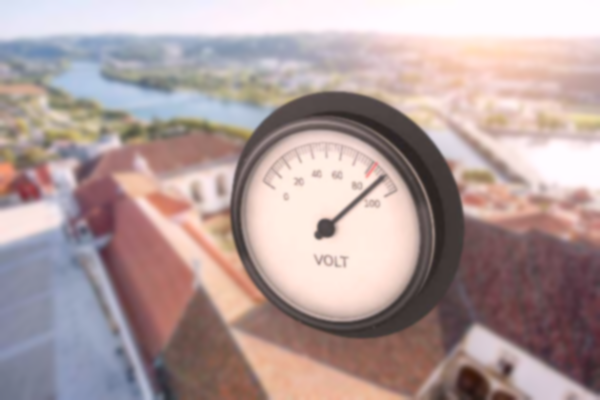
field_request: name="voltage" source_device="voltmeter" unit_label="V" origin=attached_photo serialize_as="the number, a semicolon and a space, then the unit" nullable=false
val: 90; V
